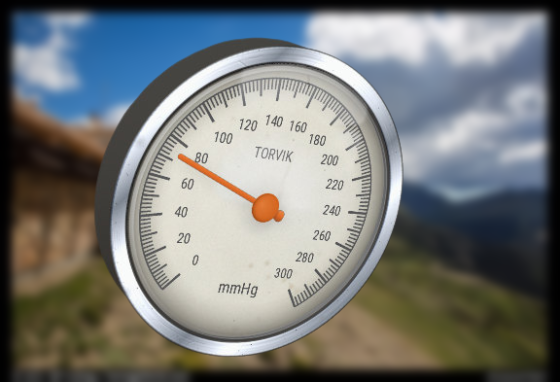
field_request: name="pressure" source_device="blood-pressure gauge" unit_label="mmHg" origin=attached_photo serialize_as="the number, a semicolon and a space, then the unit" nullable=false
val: 74; mmHg
